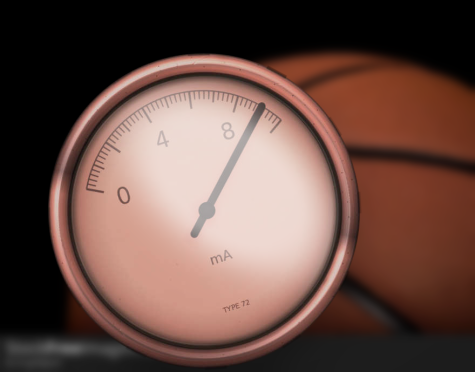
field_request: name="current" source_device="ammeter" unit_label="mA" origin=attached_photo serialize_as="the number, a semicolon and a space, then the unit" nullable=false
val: 9; mA
